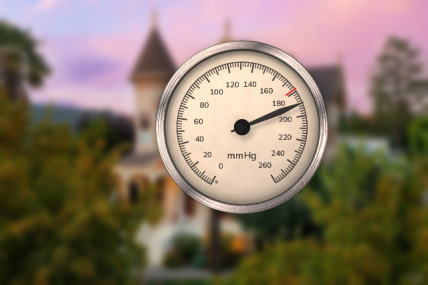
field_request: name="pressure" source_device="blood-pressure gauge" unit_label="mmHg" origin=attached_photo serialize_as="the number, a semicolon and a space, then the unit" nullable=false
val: 190; mmHg
